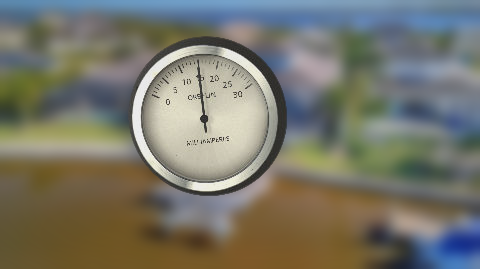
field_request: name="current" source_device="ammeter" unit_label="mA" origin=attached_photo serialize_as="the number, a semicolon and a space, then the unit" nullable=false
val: 15; mA
